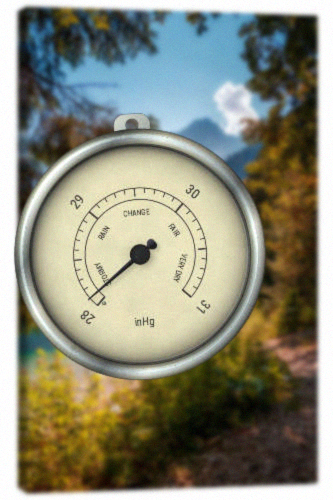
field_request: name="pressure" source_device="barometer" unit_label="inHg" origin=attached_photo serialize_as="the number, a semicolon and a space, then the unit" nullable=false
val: 28.1; inHg
